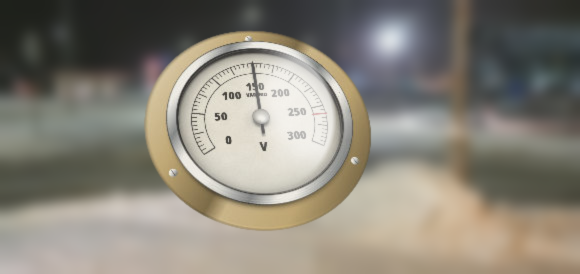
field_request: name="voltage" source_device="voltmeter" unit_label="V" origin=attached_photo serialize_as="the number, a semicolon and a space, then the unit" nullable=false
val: 150; V
